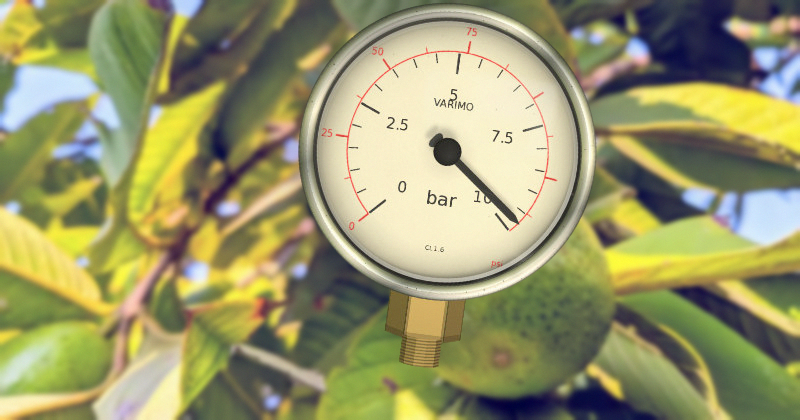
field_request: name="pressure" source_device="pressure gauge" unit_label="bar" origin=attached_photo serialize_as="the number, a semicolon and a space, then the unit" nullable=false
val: 9.75; bar
